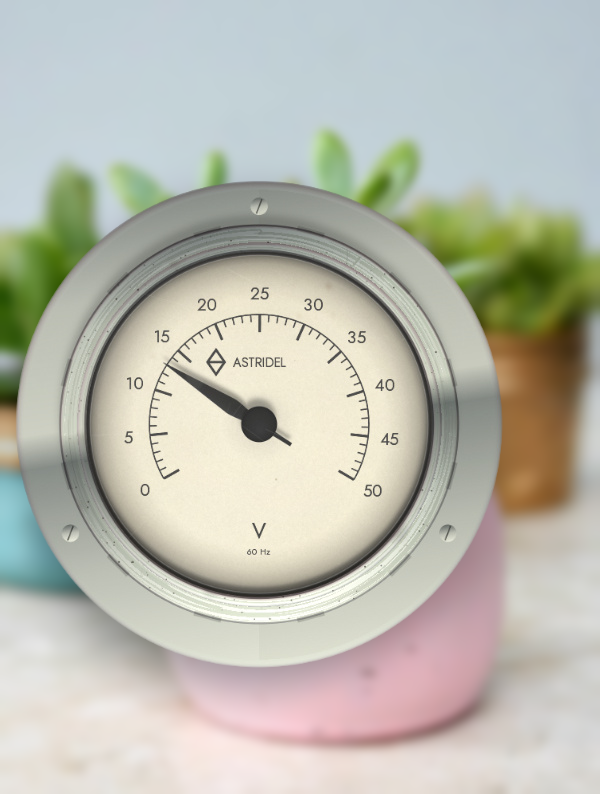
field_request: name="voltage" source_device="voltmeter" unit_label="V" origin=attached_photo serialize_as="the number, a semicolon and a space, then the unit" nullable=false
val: 13; V
